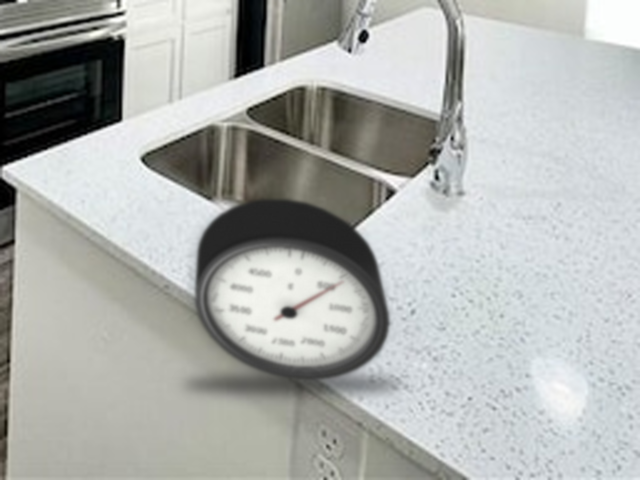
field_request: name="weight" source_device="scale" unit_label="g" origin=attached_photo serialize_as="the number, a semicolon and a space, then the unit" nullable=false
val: 500; g
